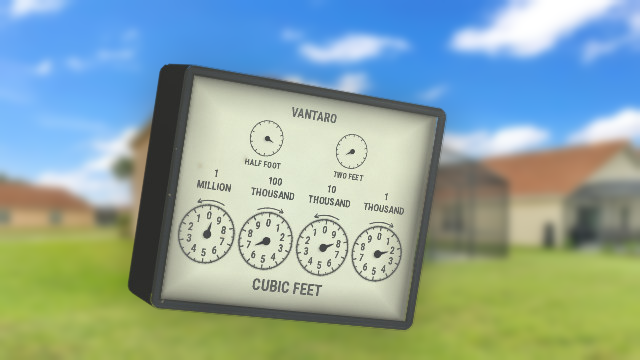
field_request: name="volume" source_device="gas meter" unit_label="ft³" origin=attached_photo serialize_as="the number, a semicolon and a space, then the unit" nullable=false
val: 968200; ft³
